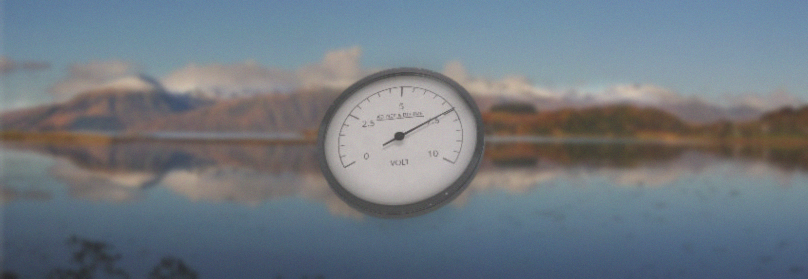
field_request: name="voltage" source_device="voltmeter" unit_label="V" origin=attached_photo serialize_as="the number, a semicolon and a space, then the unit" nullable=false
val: 7.5; V
